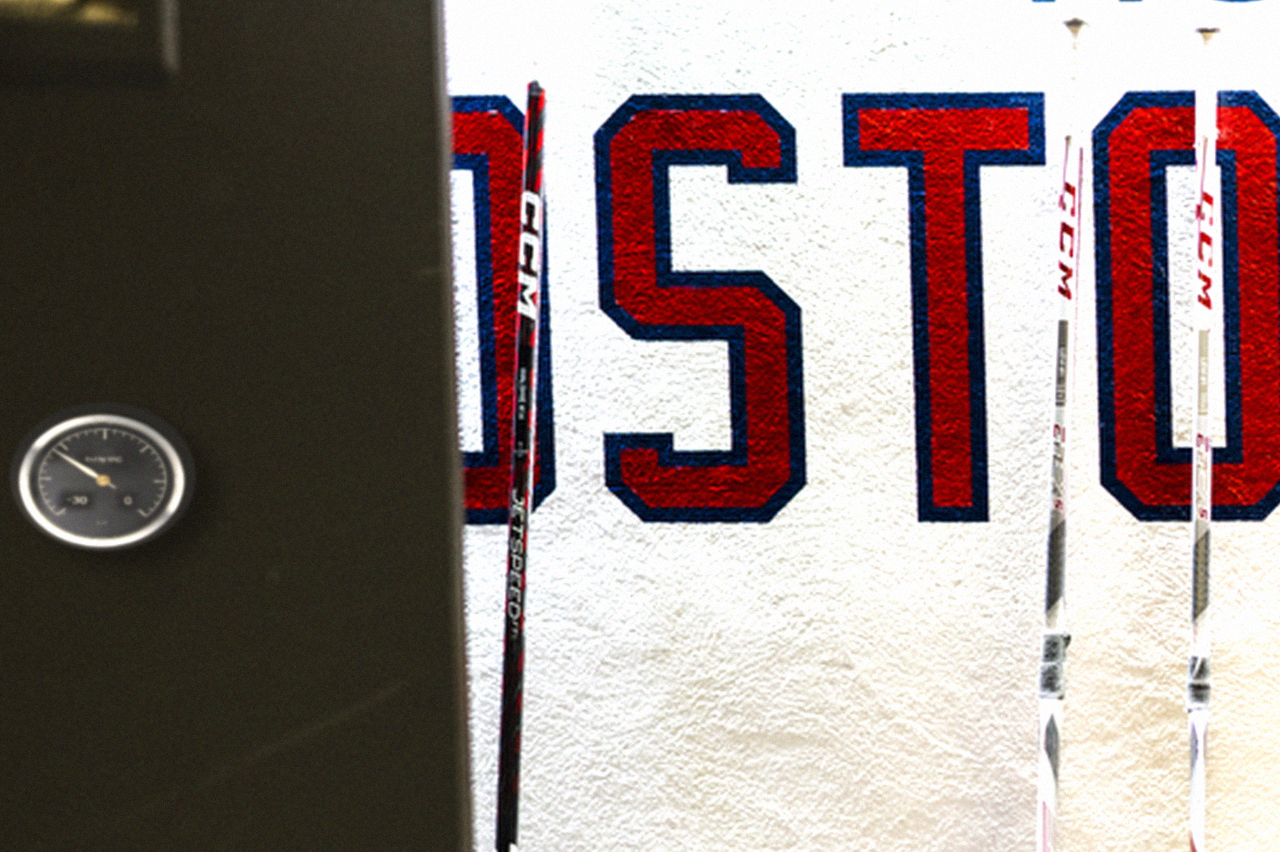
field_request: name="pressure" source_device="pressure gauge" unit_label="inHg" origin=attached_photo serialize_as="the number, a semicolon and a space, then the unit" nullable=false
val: -21; inHg
